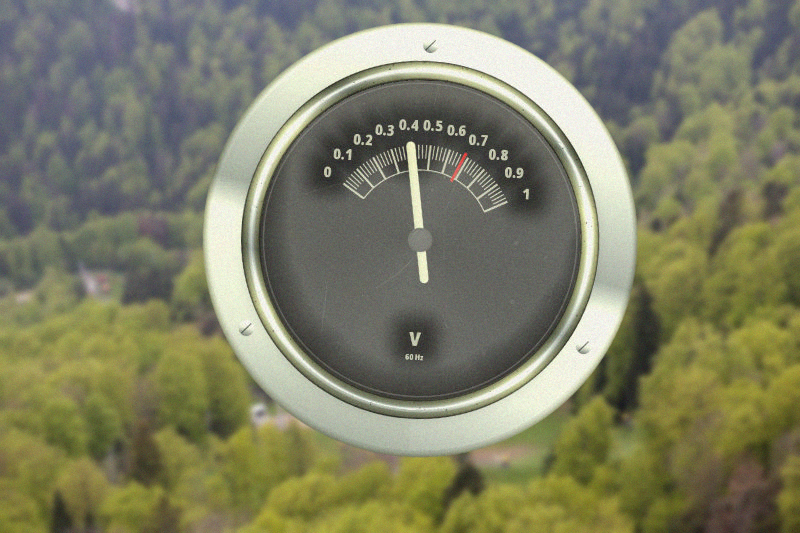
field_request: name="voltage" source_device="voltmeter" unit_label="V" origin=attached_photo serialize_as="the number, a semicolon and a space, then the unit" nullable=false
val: 0.4; V
